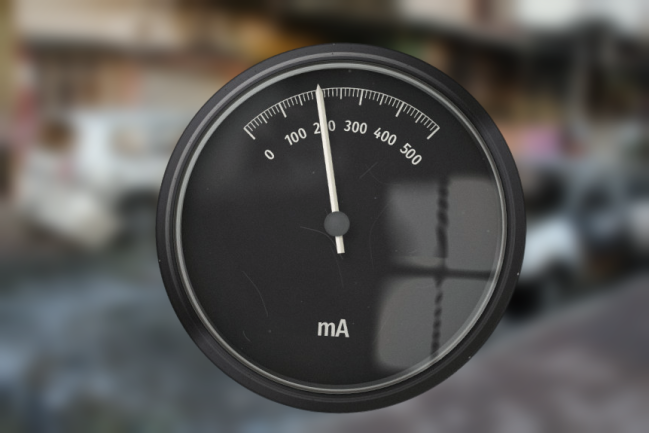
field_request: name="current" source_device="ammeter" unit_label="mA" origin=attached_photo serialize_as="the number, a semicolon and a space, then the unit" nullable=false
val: 200; mA
